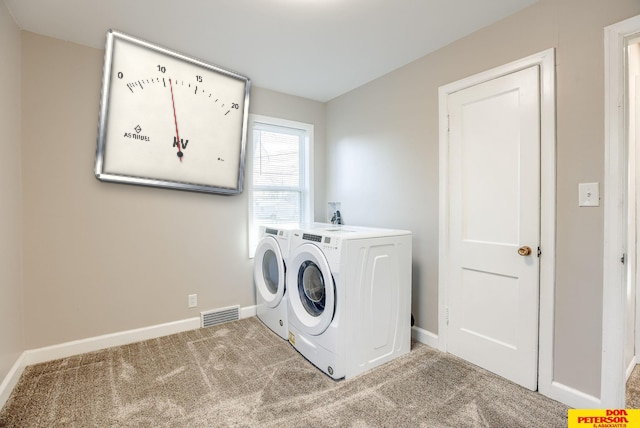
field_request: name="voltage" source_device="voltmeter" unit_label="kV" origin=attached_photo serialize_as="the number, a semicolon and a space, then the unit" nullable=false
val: 11; kV
